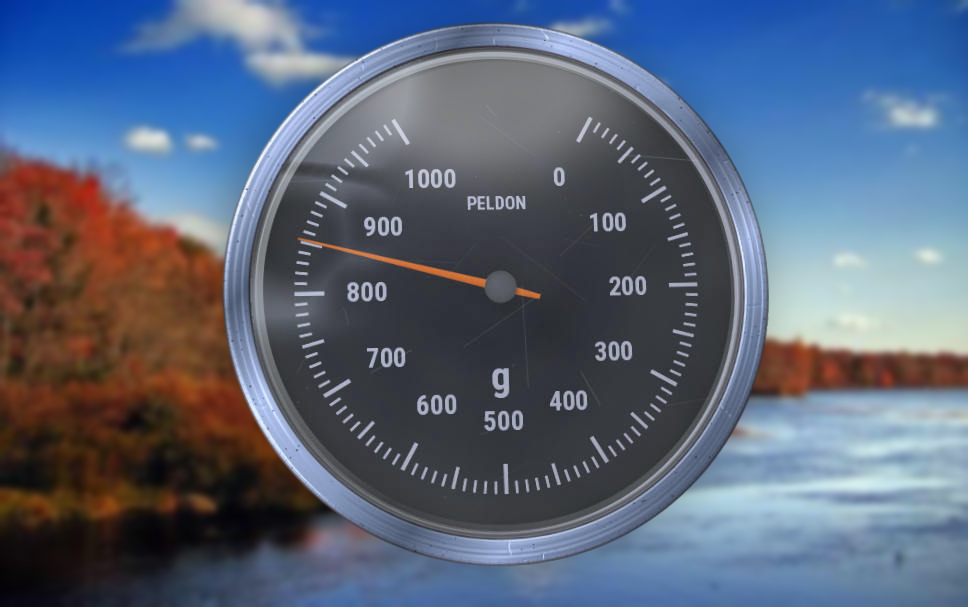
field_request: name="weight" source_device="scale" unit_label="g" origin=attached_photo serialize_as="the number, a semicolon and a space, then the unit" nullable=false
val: 850; g
